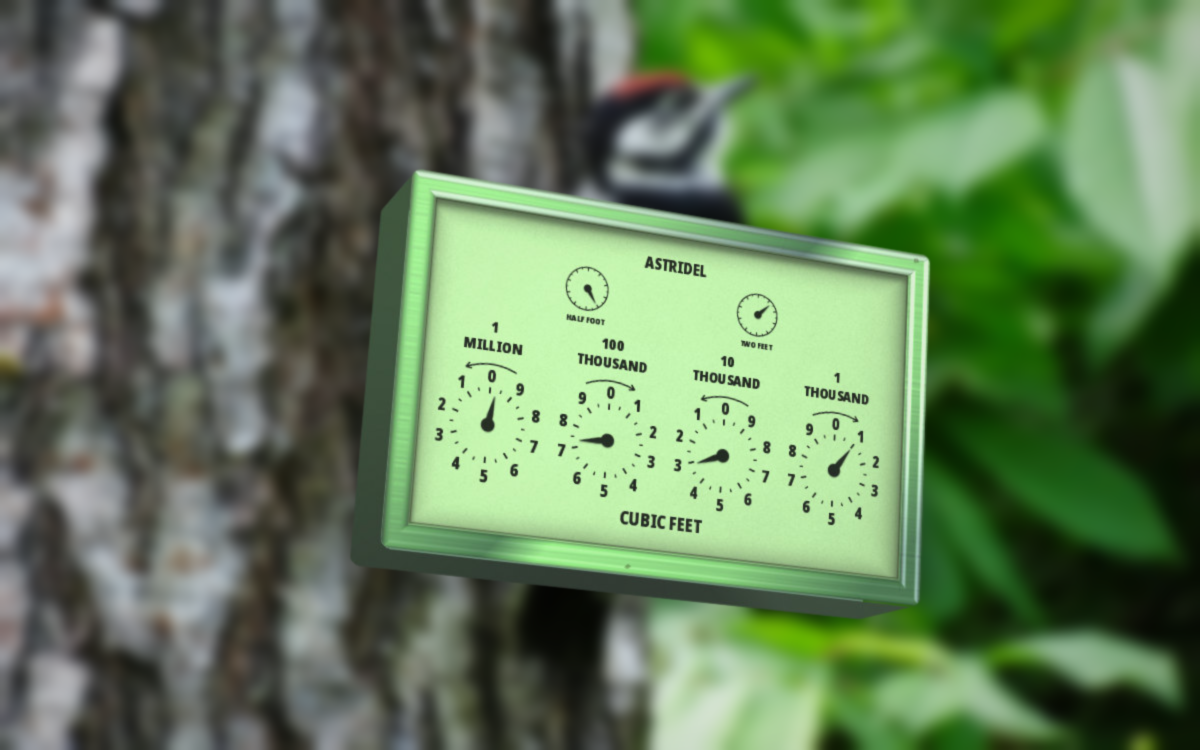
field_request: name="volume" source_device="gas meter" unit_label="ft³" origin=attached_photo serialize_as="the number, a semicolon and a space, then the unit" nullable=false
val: 973100; ft³
